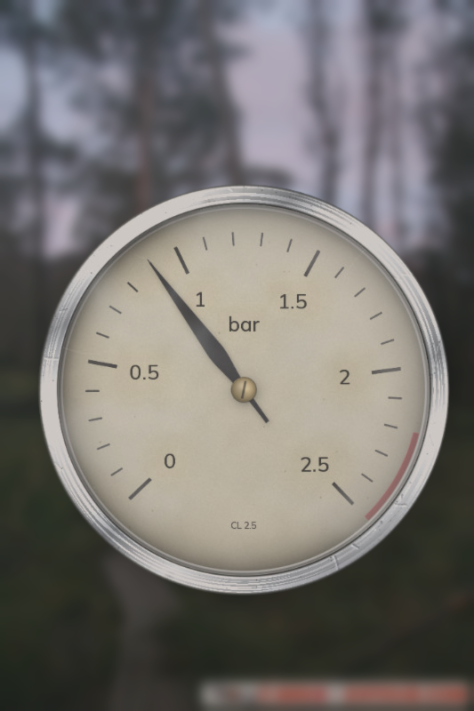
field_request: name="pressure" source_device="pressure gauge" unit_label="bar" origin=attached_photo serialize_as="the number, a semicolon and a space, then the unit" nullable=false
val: 0.9; bar
